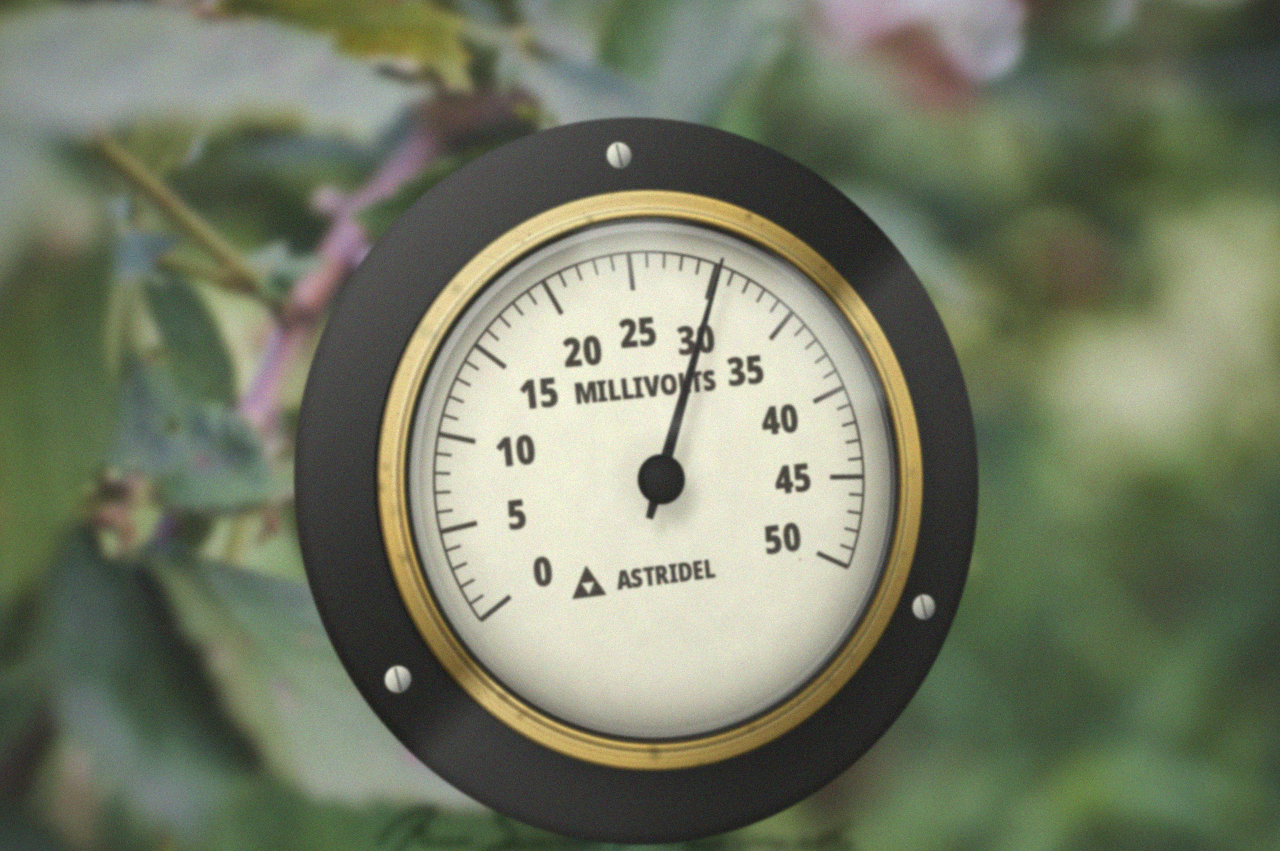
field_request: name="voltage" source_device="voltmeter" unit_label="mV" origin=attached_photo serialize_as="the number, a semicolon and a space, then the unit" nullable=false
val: 30; mV
